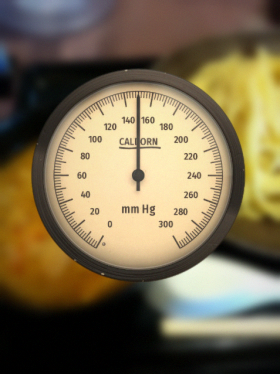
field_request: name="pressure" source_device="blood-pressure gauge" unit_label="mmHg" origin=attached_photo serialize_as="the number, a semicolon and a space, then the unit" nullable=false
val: 150; mmHg
